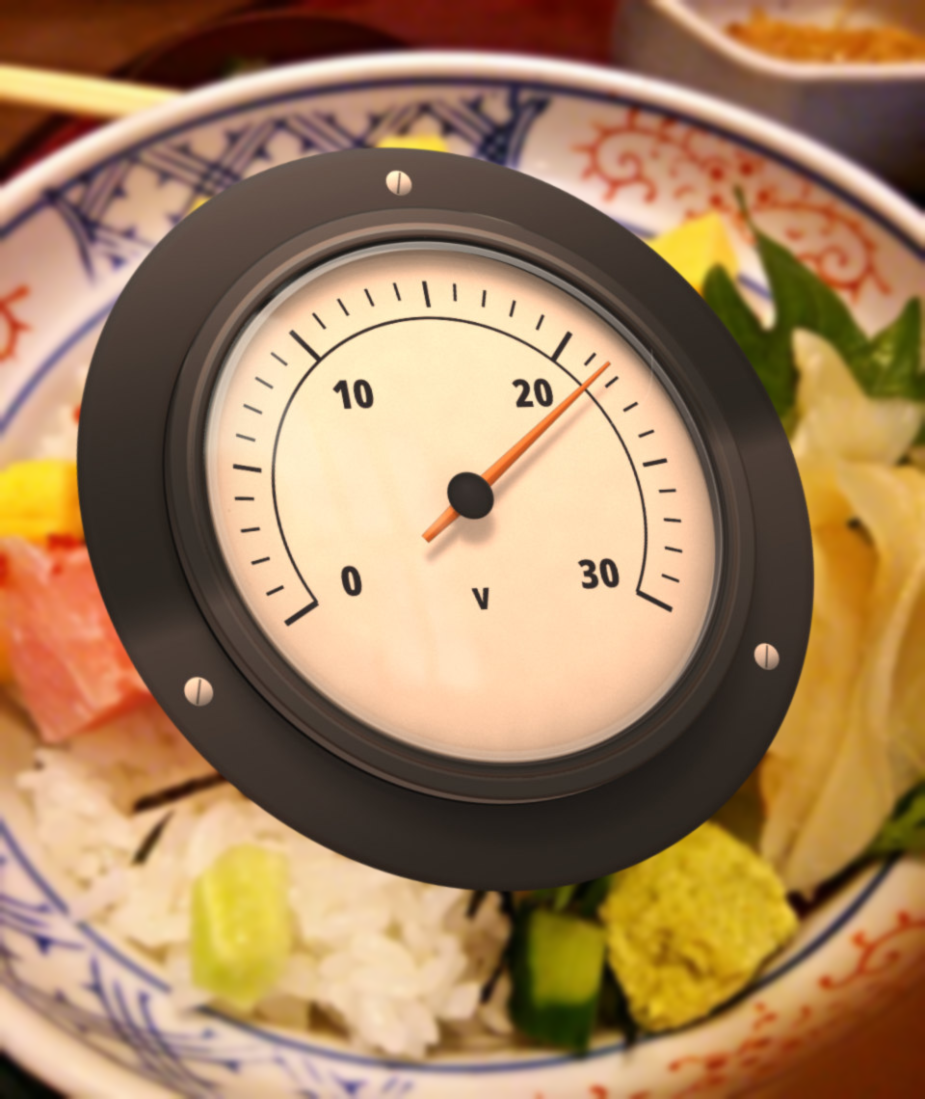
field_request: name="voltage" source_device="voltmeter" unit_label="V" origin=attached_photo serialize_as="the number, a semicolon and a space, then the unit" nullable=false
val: 21.5; V
